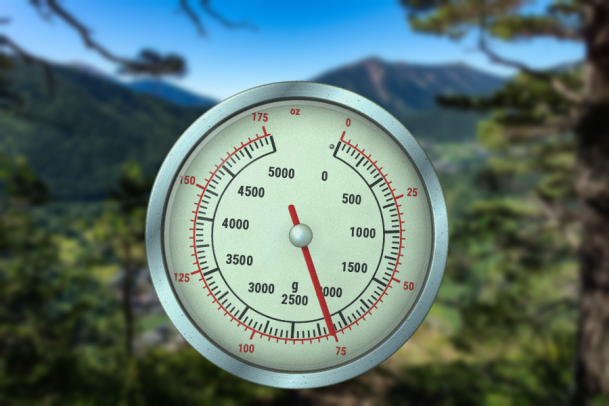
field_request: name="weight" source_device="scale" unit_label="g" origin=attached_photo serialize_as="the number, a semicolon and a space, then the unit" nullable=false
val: 2150; g
